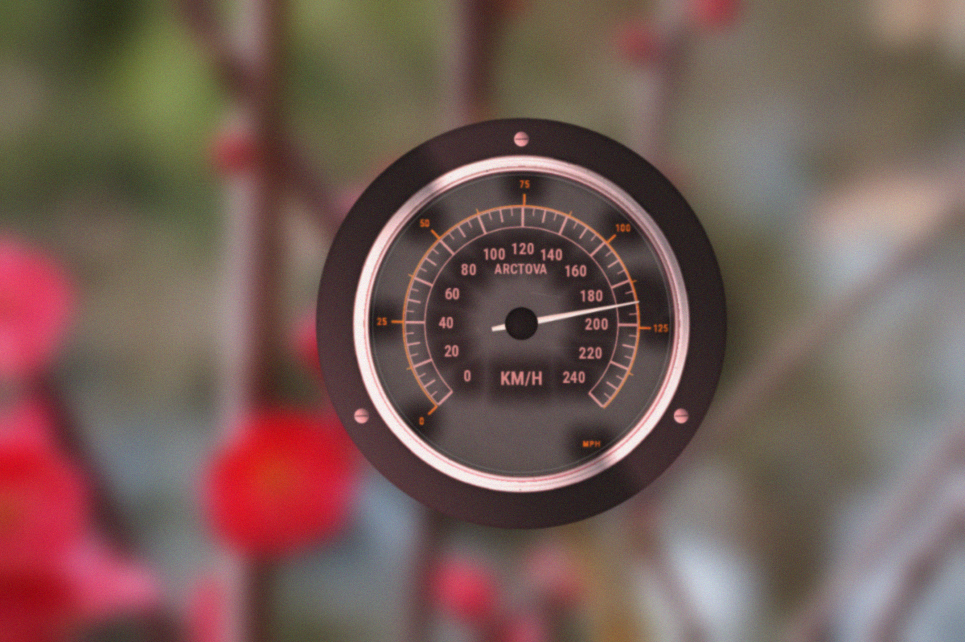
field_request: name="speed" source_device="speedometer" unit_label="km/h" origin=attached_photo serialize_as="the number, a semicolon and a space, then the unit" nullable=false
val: 190; km/h
